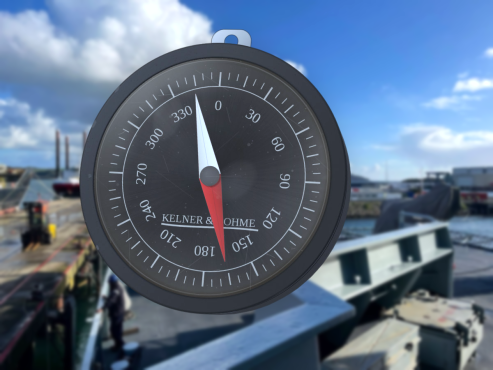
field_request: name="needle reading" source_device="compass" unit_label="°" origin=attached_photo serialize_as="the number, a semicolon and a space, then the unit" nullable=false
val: 165; °
